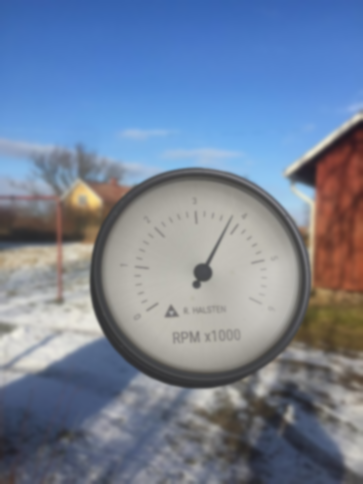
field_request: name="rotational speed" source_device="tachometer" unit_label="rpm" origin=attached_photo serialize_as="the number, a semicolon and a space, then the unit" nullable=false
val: 3800; rpm
